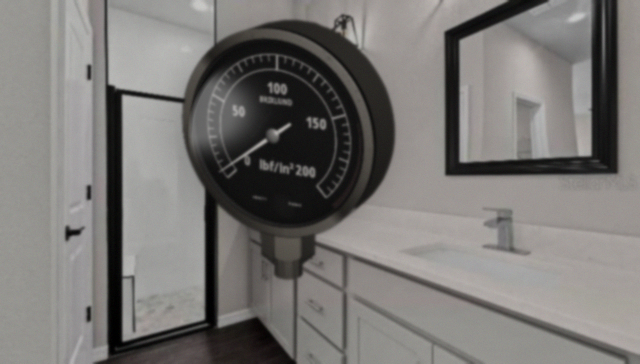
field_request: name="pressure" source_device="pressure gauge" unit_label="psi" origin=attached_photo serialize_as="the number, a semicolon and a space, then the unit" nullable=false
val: 5; psi
